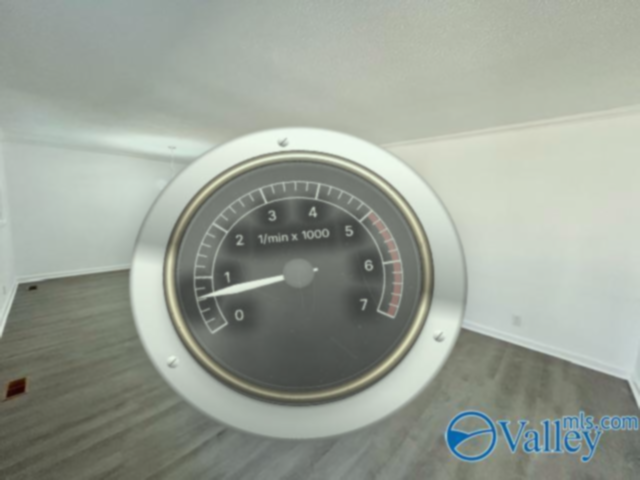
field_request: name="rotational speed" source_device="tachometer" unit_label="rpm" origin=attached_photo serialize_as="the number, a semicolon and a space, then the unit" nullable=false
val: 600; rpm
